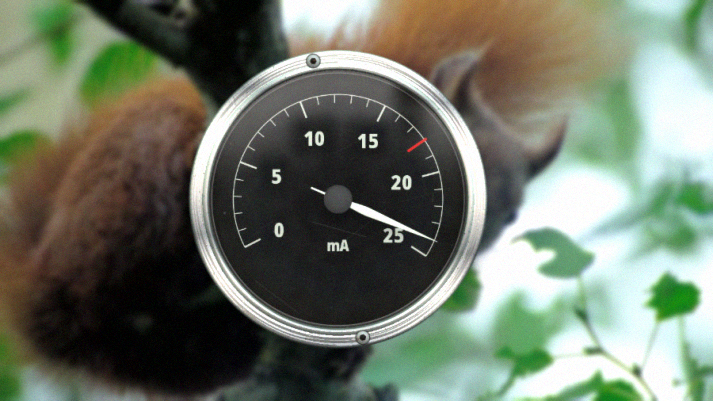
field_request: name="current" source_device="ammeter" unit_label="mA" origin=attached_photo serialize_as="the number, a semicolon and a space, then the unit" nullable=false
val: 24; mA
